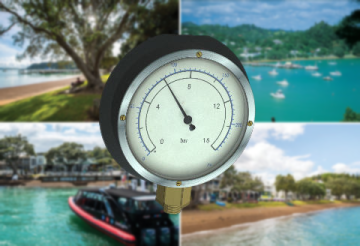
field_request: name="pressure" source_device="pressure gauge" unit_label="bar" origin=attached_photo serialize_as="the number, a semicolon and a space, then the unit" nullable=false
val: 6; bar
